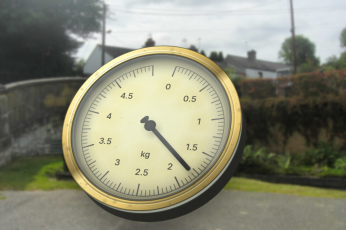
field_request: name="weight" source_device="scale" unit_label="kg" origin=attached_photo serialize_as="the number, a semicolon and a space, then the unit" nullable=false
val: 1.8; kg
